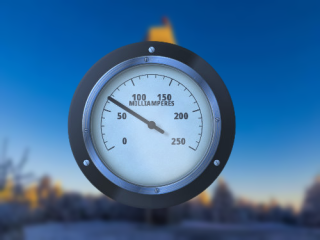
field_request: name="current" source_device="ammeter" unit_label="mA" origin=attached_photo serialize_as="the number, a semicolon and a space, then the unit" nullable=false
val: 65; mA
